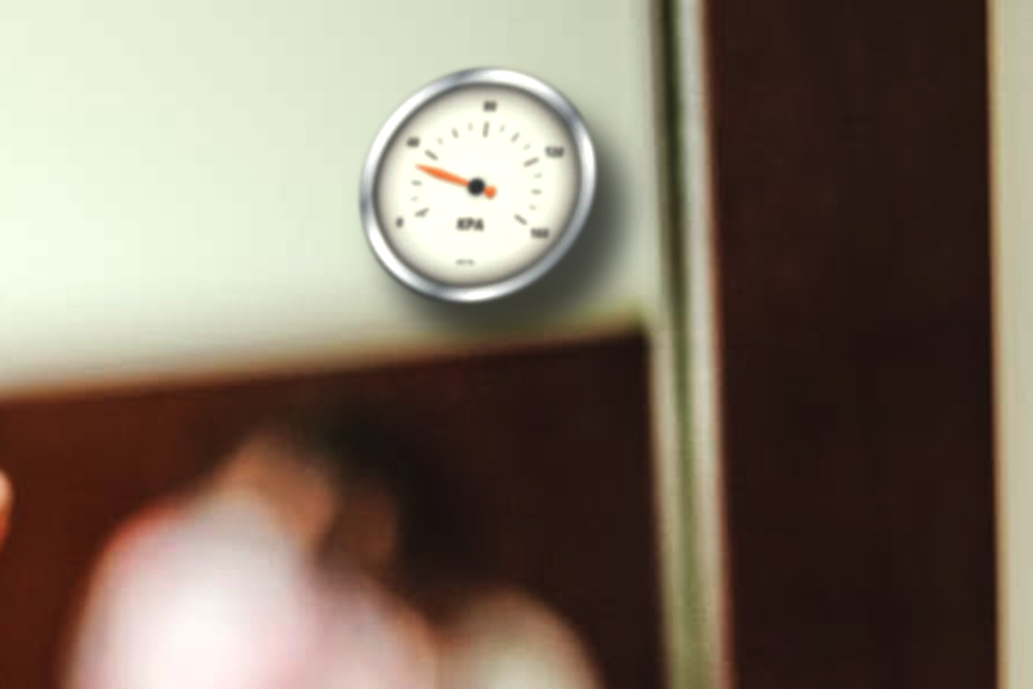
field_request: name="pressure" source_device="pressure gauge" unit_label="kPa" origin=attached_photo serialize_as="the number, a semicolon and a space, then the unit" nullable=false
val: 30; kPa
